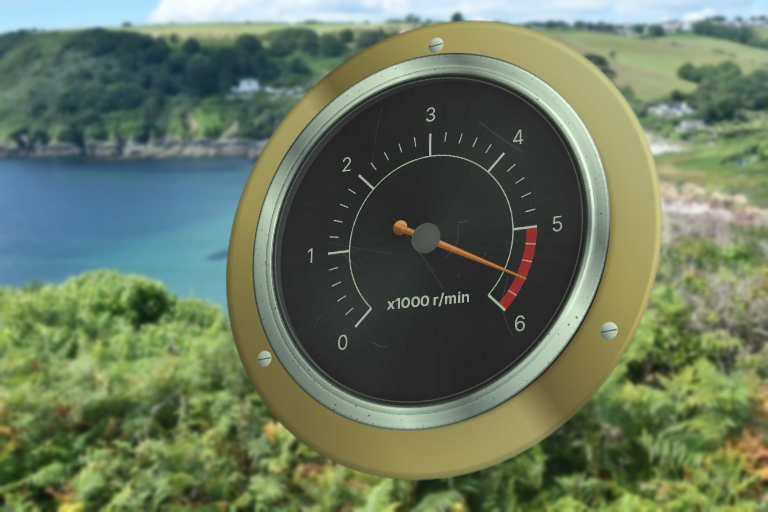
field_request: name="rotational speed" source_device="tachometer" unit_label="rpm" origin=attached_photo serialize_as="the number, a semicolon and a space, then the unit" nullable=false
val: 5600; rpm
